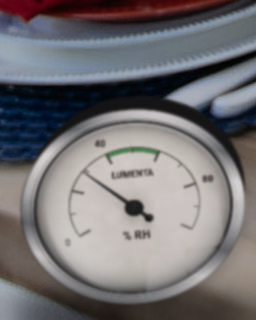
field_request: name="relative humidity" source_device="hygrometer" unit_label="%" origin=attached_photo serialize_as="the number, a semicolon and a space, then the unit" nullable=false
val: 30; %
